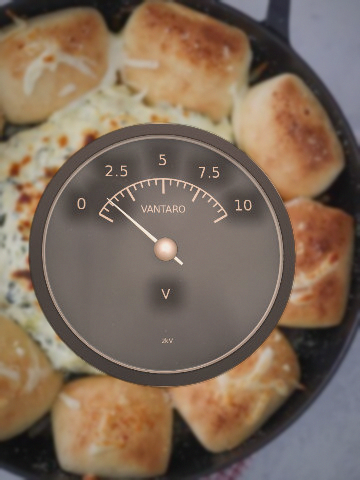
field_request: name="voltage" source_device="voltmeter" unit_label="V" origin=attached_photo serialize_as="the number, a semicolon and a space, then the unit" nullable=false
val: 1; V
